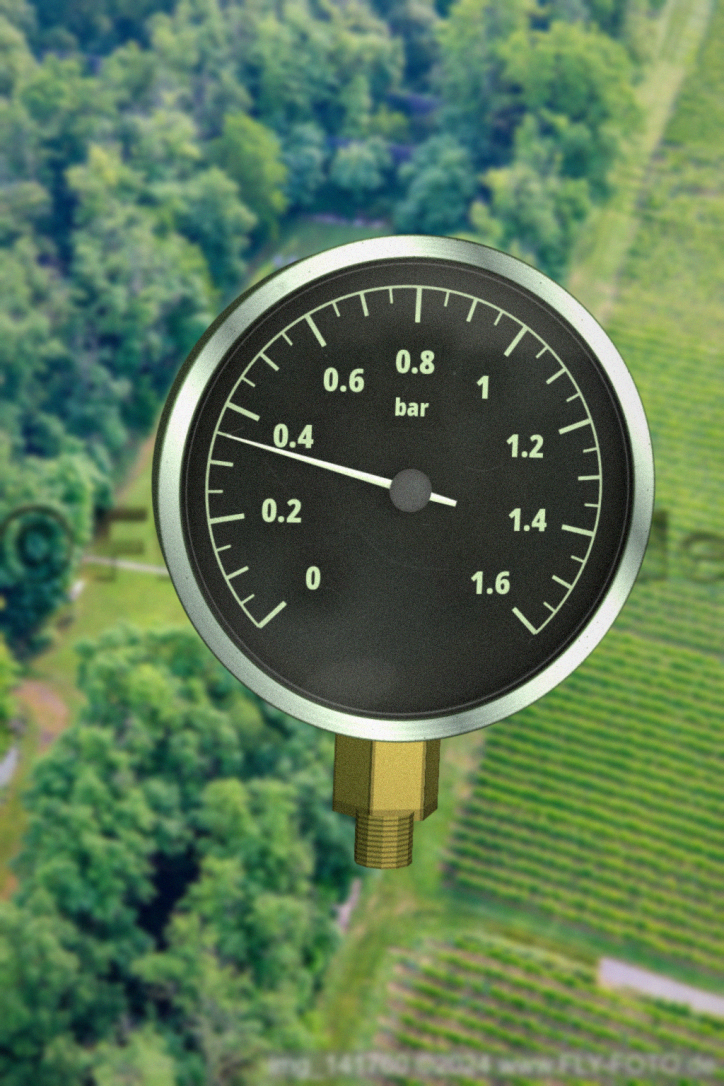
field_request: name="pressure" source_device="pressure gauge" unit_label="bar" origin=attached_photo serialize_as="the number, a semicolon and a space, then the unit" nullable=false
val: 0.35; bar
